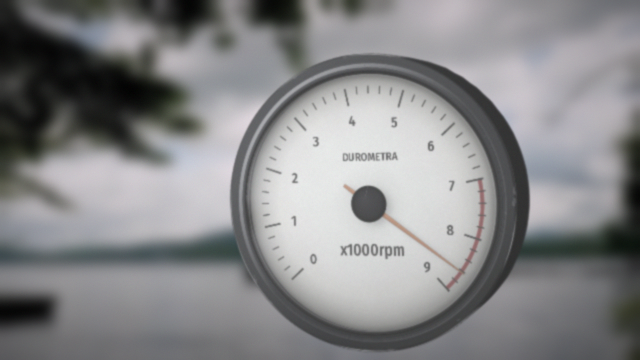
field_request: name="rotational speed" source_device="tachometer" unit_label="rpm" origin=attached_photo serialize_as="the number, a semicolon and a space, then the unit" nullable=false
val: 8600; rpm
